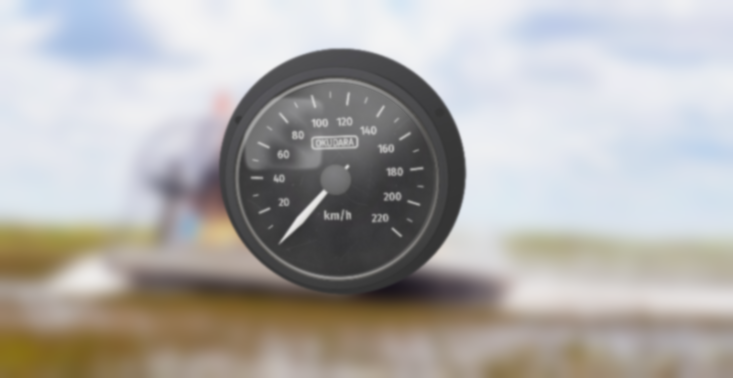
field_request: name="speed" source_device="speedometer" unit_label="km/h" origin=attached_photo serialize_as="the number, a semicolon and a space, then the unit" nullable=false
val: 0; km/h
